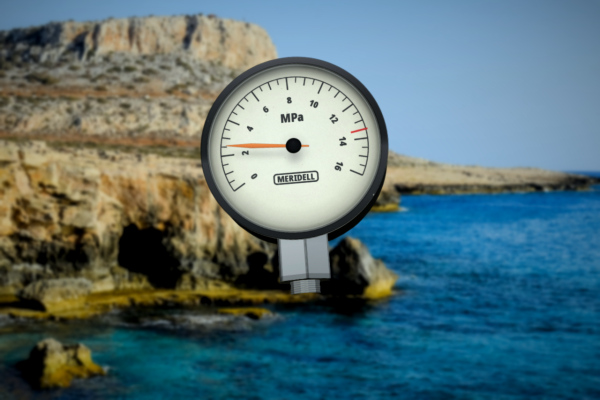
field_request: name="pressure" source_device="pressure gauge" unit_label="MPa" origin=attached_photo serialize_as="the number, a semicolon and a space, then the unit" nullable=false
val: 2.5; MPa
